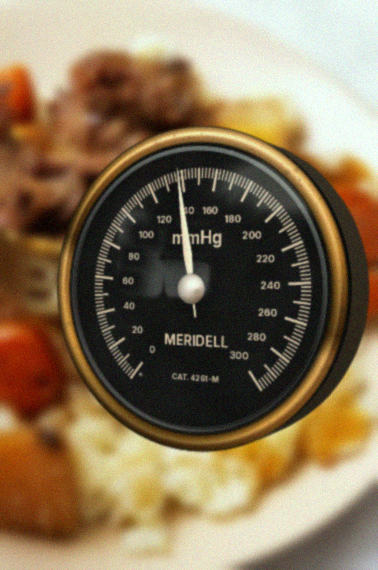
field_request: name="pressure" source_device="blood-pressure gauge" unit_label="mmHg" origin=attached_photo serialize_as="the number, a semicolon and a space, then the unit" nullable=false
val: 140; mmHg
